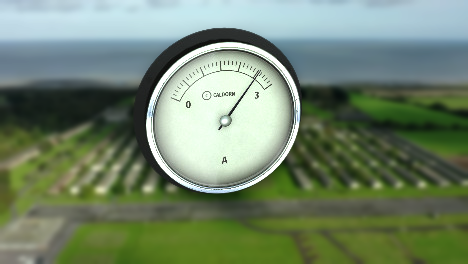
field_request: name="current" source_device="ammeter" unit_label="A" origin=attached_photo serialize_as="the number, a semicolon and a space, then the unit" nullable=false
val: 2.5; A
